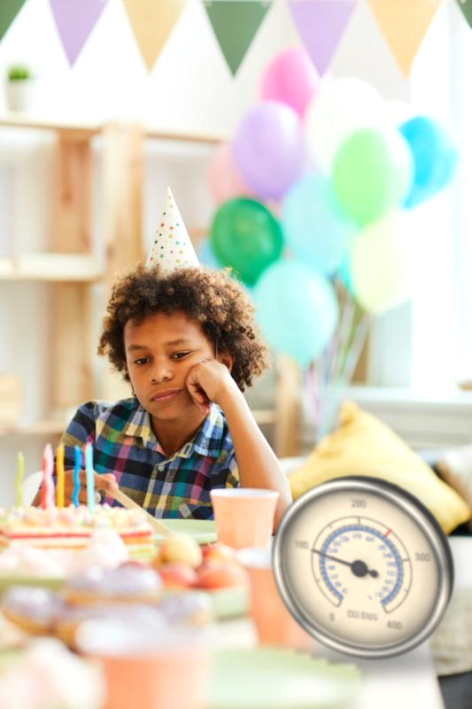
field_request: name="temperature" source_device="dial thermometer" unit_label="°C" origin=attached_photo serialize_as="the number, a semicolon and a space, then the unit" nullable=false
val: 100; °C
